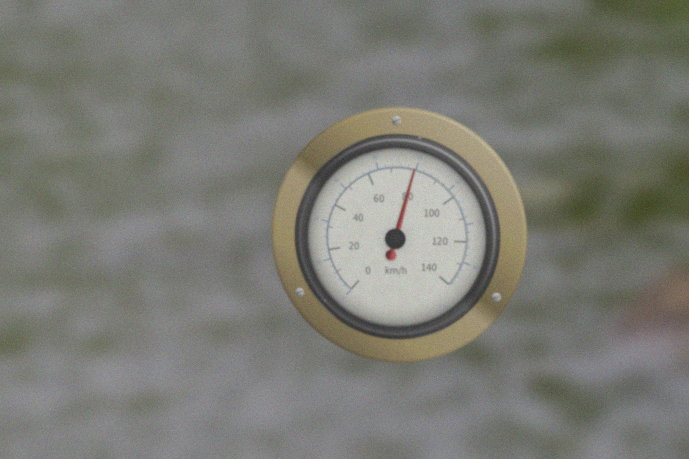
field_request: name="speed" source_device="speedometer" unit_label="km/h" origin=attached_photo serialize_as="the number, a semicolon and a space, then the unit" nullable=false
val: 80; km/h
